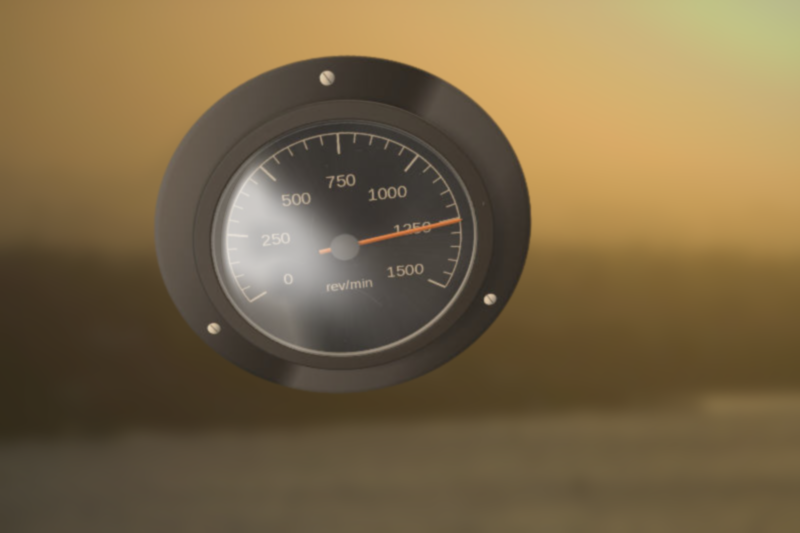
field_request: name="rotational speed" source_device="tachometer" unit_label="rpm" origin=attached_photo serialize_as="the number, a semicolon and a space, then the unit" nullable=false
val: 1250; rpm
